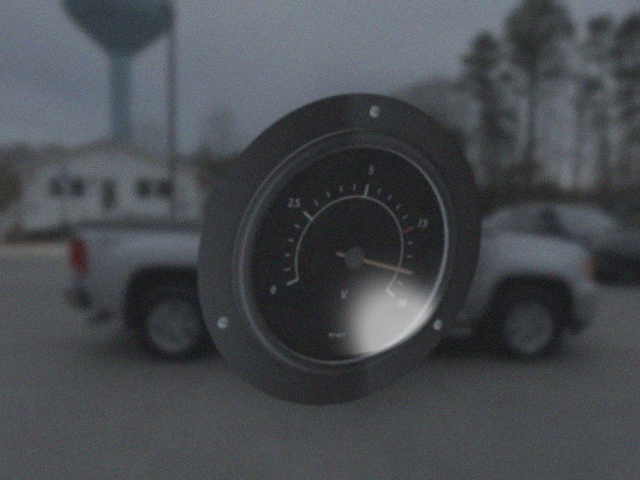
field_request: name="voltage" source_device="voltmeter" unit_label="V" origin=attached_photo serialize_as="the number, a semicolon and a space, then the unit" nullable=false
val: 9; V
